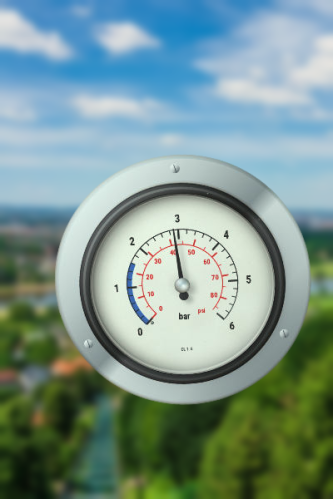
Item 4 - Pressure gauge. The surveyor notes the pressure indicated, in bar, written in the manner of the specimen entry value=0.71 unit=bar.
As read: value=2.9 unit=bar
